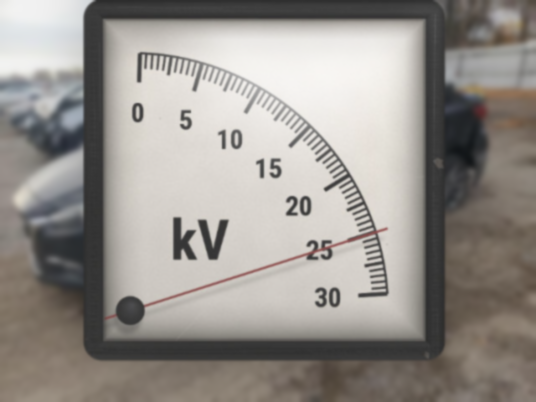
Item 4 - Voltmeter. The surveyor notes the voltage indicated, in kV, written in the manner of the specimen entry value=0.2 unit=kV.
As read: value=25 unit=kV
